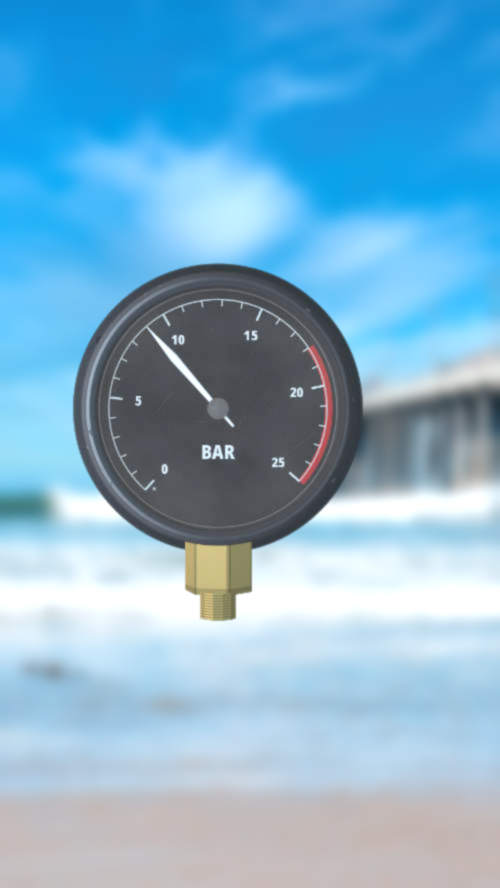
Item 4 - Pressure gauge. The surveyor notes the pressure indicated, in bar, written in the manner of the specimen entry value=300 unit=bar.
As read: value=9 unit=bar
